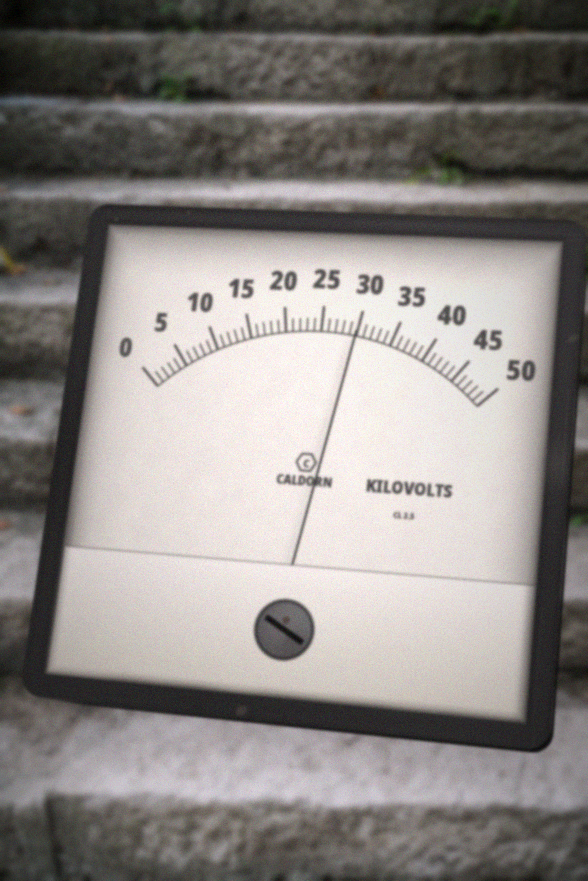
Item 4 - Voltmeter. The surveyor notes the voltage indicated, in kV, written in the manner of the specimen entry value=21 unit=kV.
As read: value=30 unit=kV
